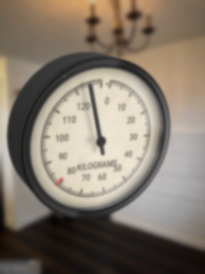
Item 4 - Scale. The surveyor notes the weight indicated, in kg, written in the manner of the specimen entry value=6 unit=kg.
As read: value=125 unit=kg
